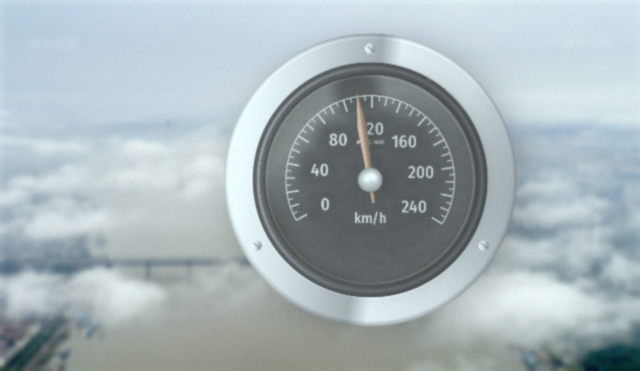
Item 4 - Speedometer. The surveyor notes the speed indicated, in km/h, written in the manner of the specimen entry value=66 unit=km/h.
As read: value=110 unit=km/h
